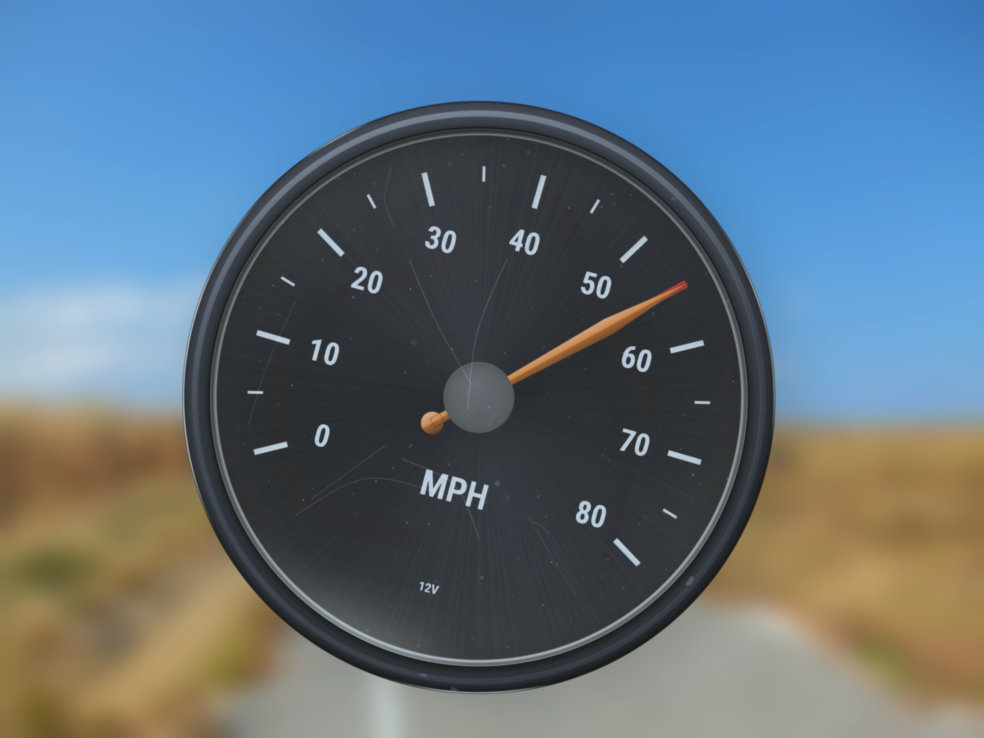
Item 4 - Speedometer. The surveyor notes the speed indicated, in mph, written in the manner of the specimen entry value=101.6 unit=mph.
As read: value=55 unit=mph
